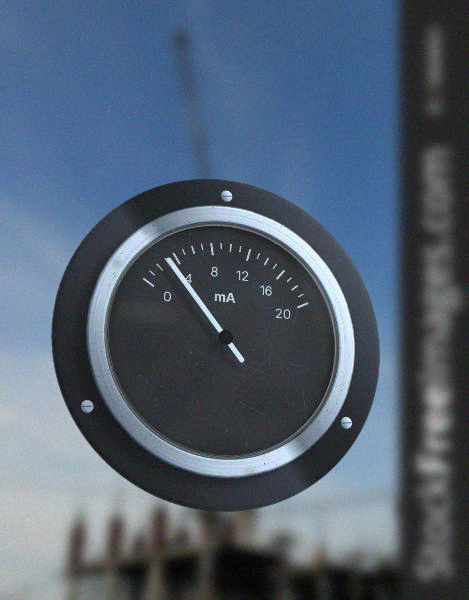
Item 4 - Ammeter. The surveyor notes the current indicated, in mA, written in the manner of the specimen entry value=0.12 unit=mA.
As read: value=3 unit=mA
